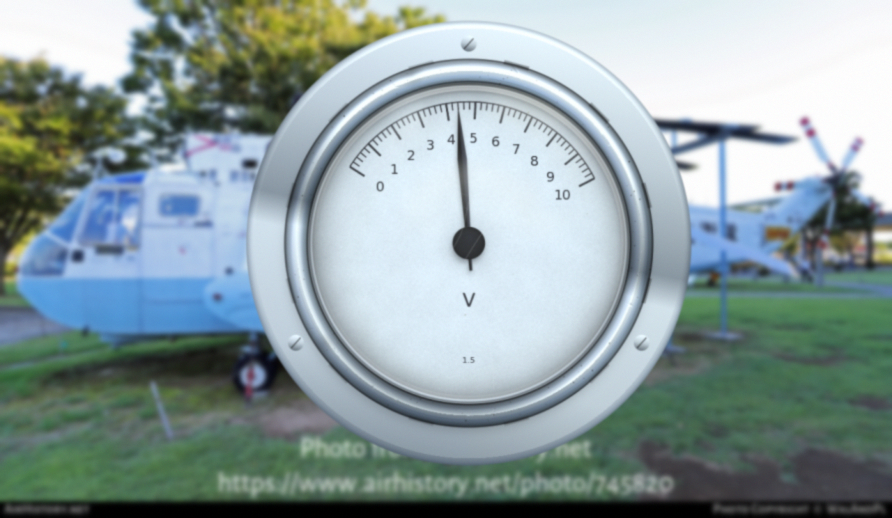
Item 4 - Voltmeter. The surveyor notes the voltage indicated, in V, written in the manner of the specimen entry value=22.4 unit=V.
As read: value=4.4 unit=V
